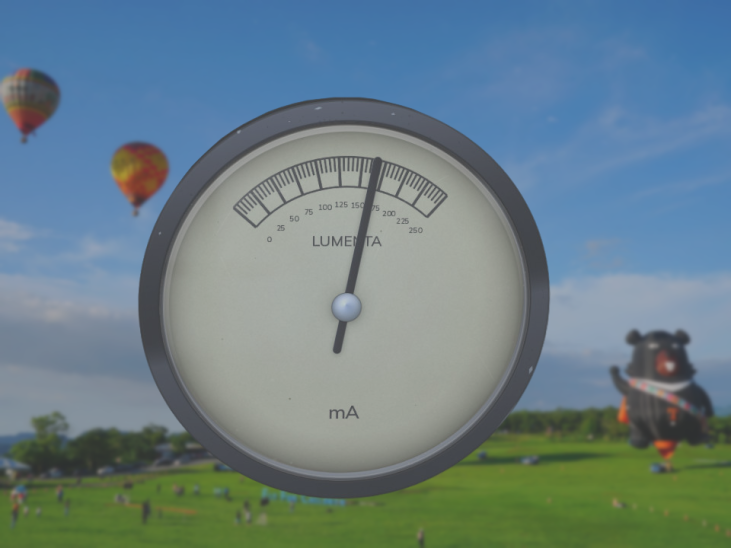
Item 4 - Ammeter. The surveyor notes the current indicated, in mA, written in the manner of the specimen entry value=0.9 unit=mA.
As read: value=165 unit=mA
